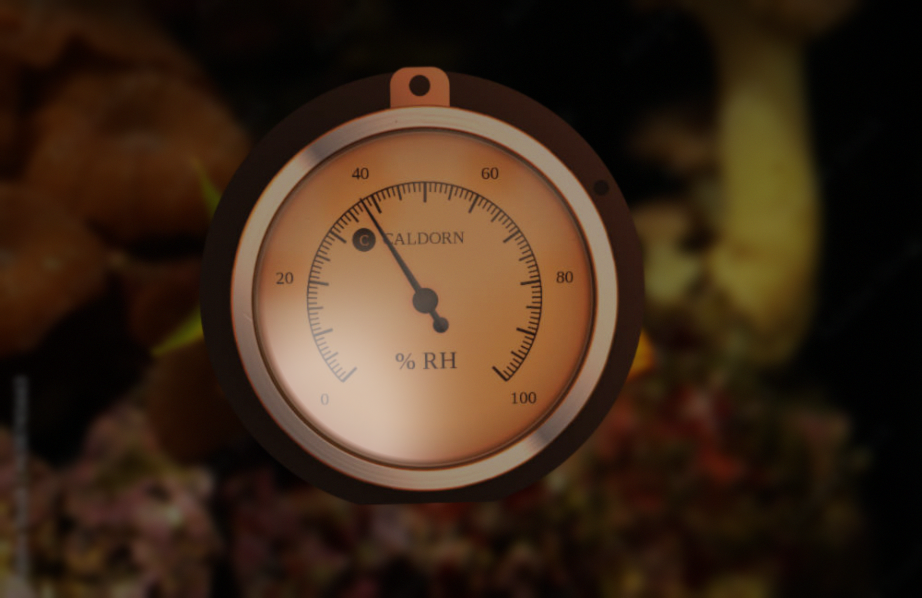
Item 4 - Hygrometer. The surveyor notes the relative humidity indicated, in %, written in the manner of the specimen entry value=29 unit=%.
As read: value=38 unit=%
